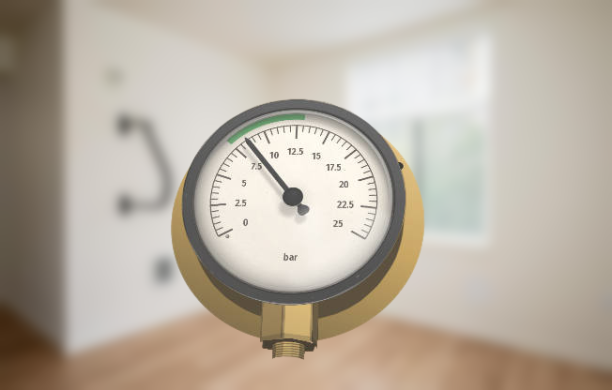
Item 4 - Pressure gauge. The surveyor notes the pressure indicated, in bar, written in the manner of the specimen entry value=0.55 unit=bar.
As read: value=8.5 unit=bar
